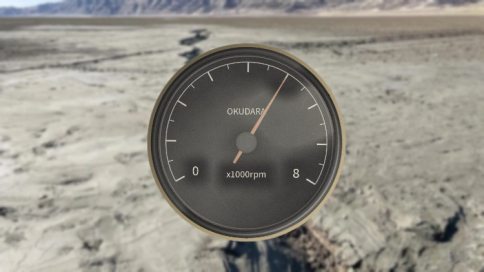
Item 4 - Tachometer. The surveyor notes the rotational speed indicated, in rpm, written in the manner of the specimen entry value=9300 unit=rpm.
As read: value=5000 unit=rpm
